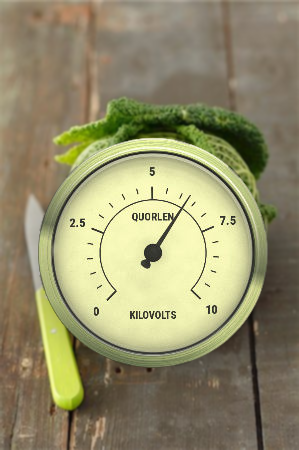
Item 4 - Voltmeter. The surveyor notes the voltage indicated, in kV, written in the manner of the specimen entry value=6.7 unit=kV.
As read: value=6.25 unit=kV
